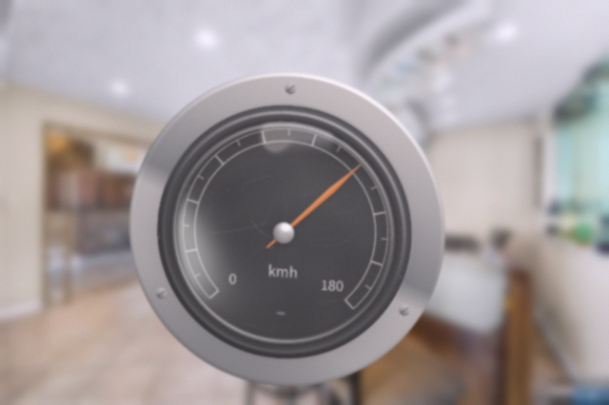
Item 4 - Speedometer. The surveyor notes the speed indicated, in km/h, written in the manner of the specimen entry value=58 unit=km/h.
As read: value=120 unit=km/h
